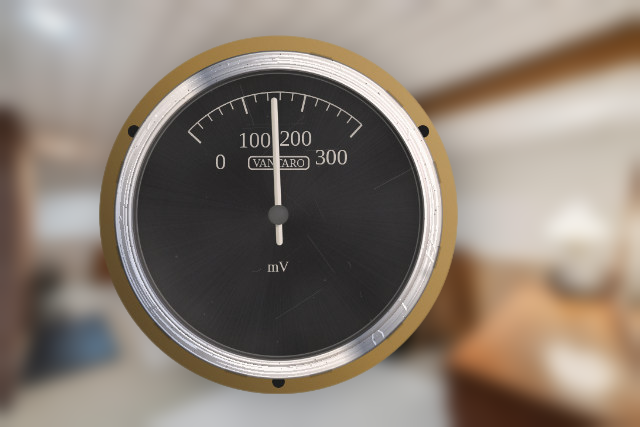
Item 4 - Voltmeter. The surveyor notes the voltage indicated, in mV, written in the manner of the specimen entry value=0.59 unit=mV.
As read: value=150 unit=mV
